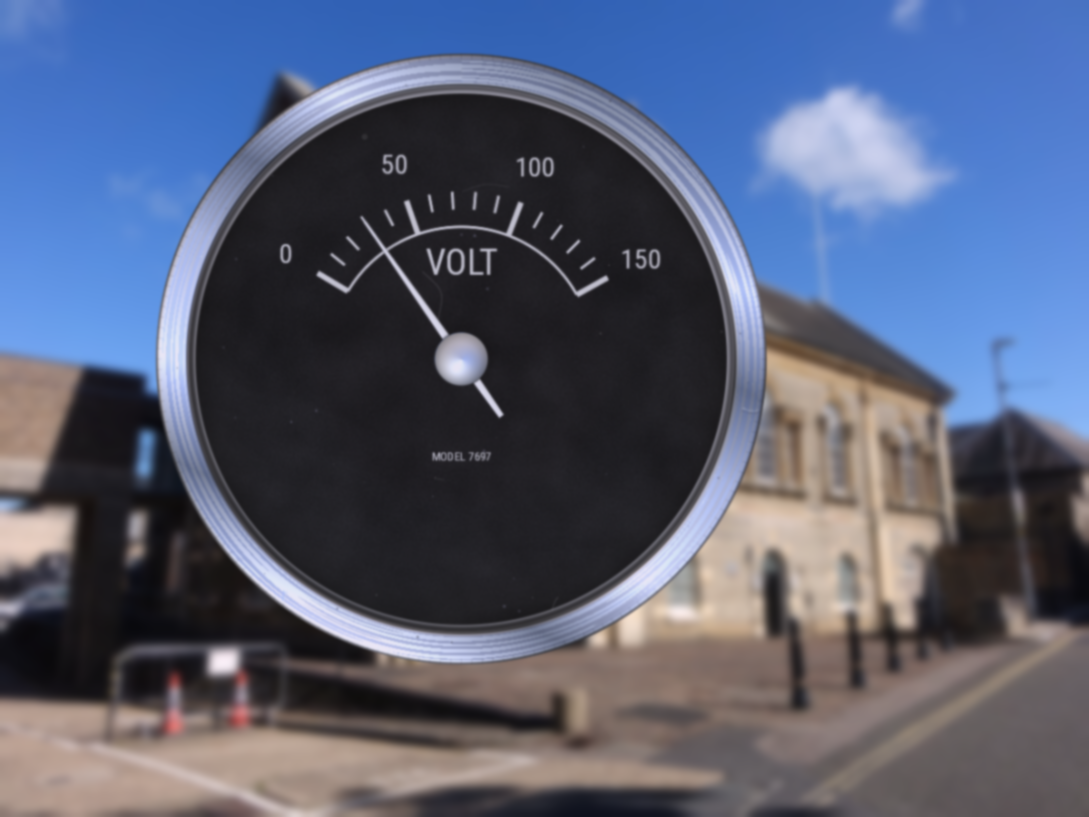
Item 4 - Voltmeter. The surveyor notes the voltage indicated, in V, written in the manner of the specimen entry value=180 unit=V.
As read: value=30 unit=V
